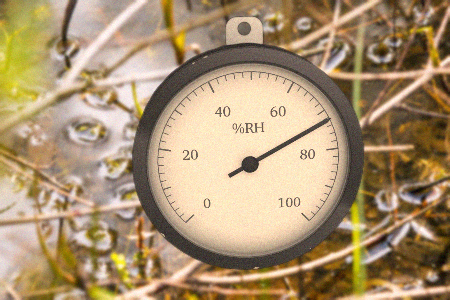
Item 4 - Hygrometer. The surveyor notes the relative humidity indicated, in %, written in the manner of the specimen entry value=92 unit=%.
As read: value=72 unit=%
